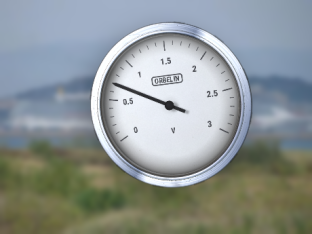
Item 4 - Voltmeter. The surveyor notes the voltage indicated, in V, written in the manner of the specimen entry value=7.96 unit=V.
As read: value=0.7 unit=V
